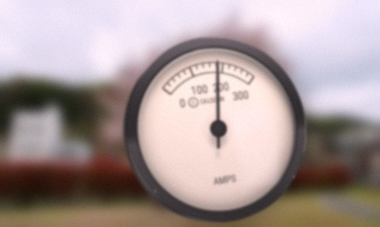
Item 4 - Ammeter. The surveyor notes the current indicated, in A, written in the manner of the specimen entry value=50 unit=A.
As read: value=180 unit=A
